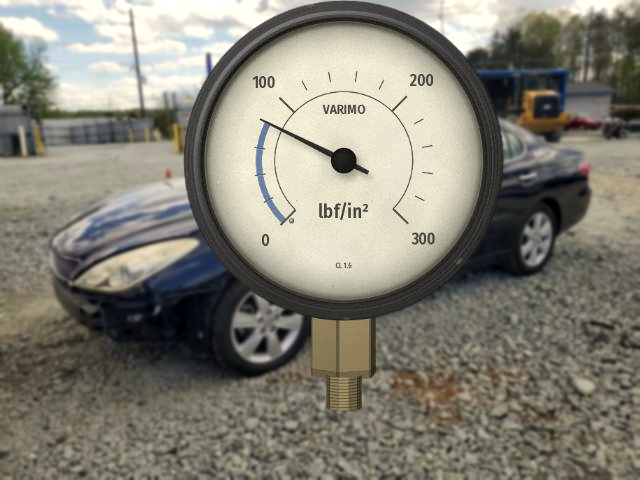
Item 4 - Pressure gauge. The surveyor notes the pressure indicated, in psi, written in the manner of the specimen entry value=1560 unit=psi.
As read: value=80 unit=psi
